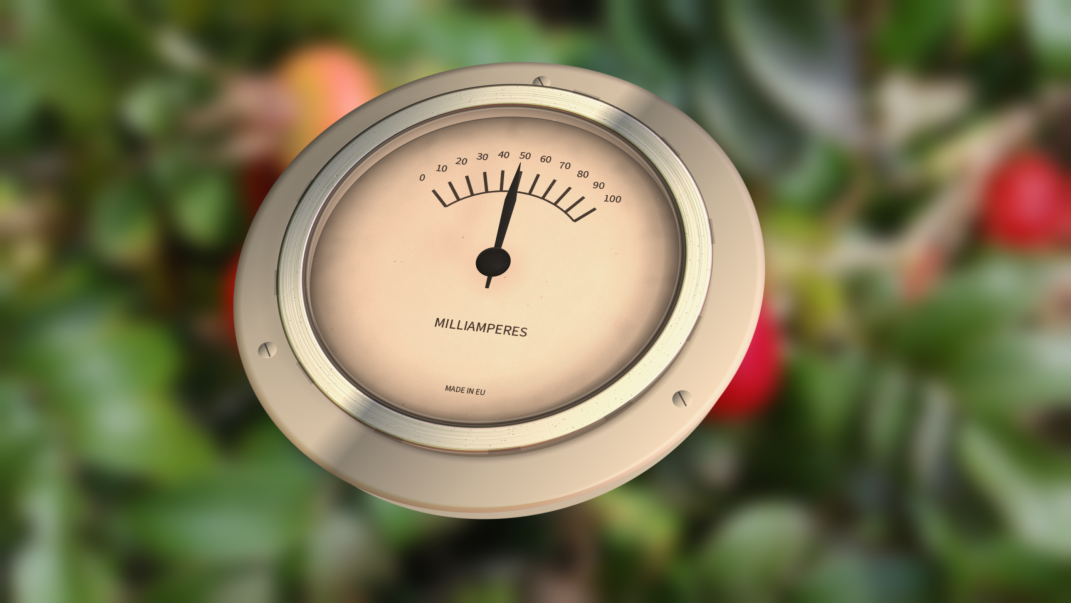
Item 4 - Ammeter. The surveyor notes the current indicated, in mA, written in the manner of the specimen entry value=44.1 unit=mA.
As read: value=50 unit=mA
